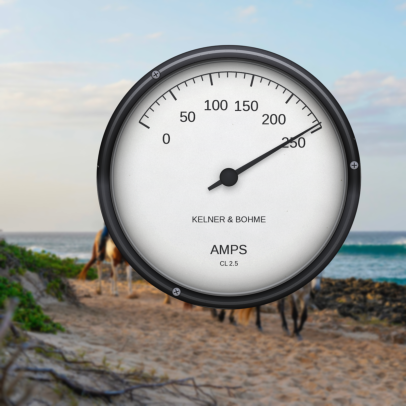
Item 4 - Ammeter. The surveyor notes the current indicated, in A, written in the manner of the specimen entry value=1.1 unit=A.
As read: value=245 unit=A
